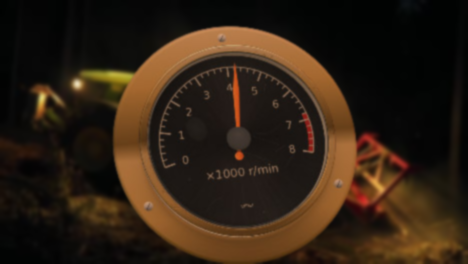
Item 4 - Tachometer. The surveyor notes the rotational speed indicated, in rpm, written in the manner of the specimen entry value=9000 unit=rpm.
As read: value=4200 unit=rpm
